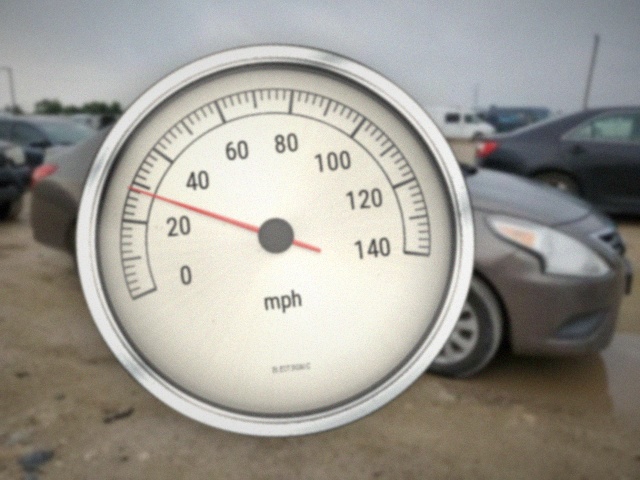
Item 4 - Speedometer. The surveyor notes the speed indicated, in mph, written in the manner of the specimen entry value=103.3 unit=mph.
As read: value=28 unit=mph
